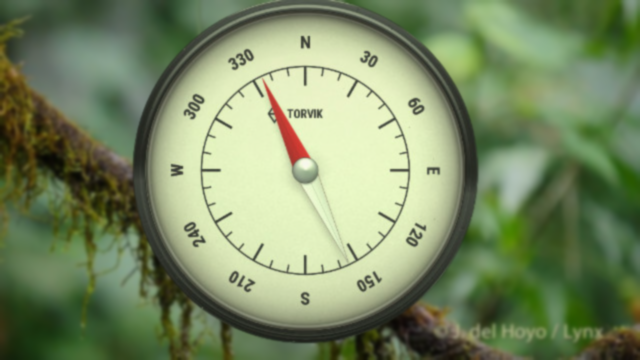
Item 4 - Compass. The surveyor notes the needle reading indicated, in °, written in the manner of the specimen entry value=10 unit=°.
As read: value=335 unit=°
